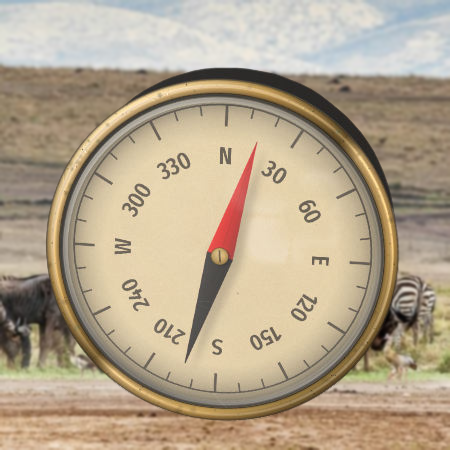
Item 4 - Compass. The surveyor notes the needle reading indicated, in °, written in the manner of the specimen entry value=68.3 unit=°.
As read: value=15 unit=°
